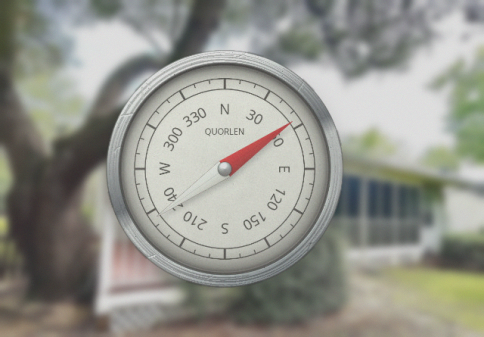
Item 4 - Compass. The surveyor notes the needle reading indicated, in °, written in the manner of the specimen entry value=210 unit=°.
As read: value=55 unit=°
